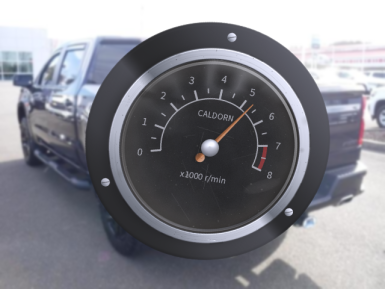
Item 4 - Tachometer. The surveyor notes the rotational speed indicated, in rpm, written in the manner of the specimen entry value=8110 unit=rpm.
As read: value=5250 unit=rpm
